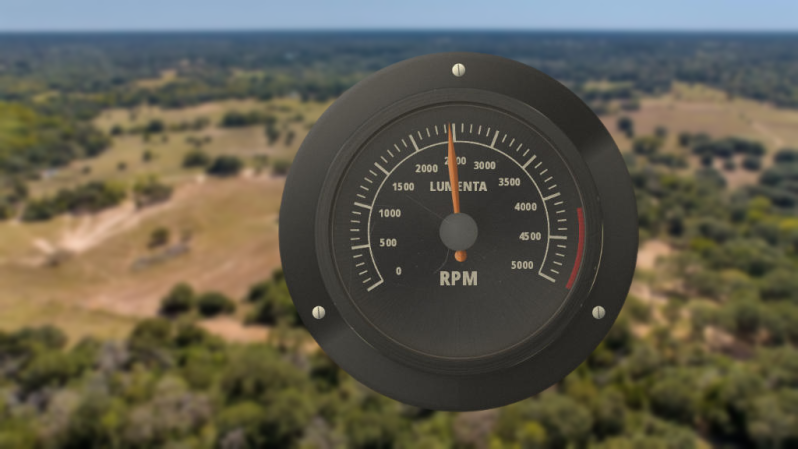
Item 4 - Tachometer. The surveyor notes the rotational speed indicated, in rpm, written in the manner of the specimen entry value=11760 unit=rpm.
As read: value=2450 unit=rpm
